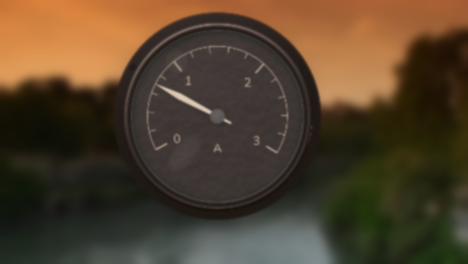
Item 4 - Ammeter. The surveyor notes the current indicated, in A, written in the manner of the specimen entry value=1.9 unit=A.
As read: value=0.7 unit=A
